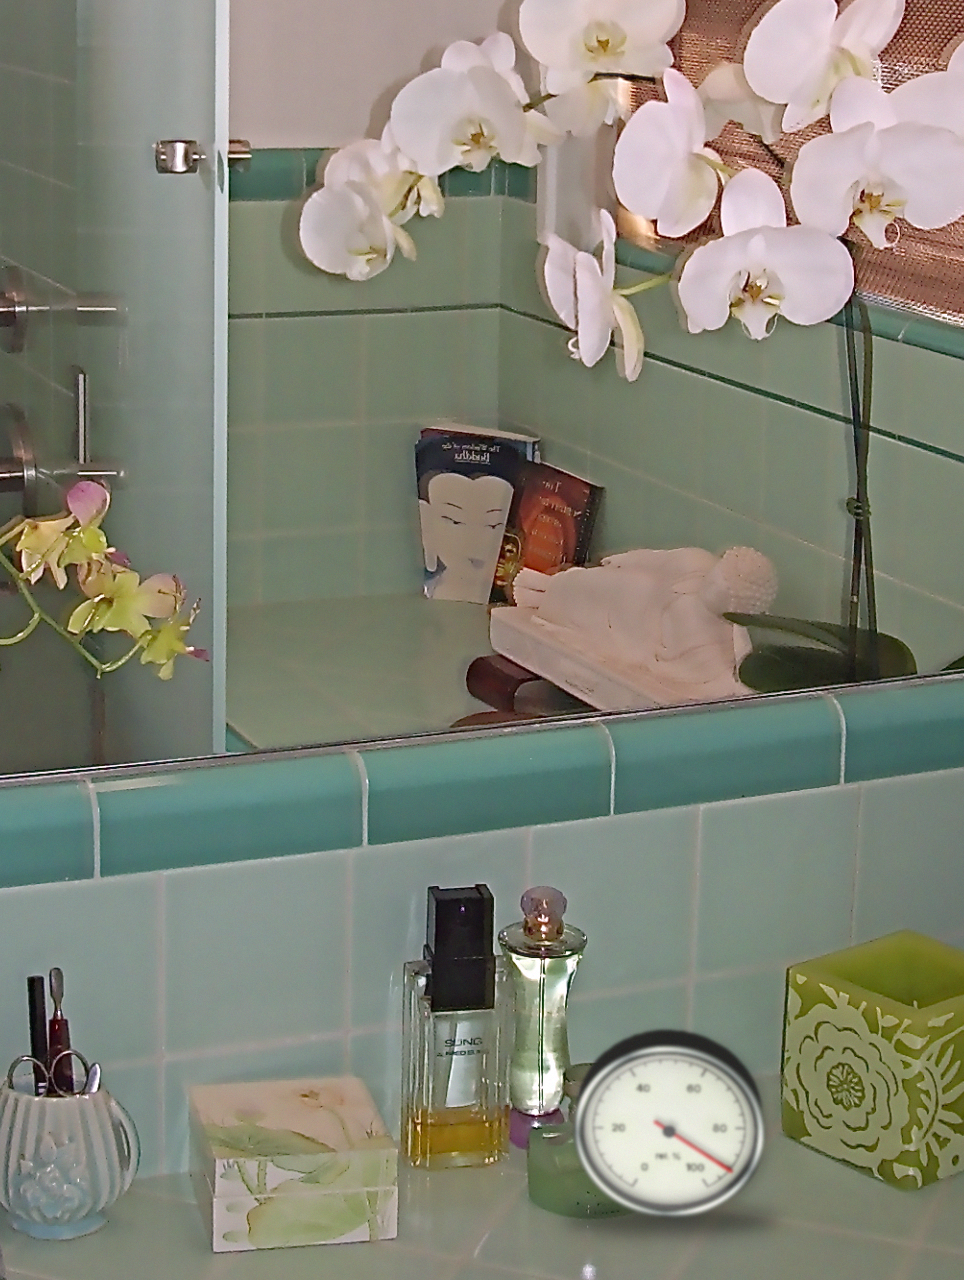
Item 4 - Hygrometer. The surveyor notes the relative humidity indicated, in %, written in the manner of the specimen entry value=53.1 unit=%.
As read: value=92 unit=%
